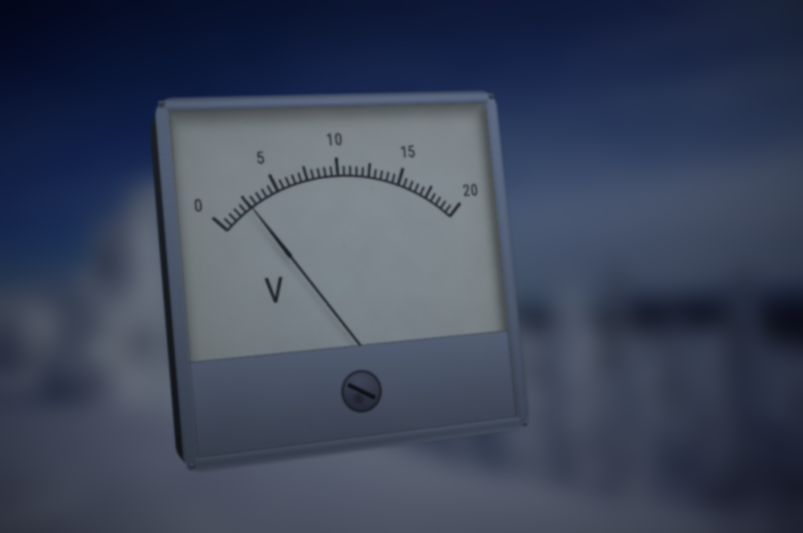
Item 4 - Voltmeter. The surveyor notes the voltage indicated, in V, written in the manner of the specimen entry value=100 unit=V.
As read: value=2.5 unit=V
